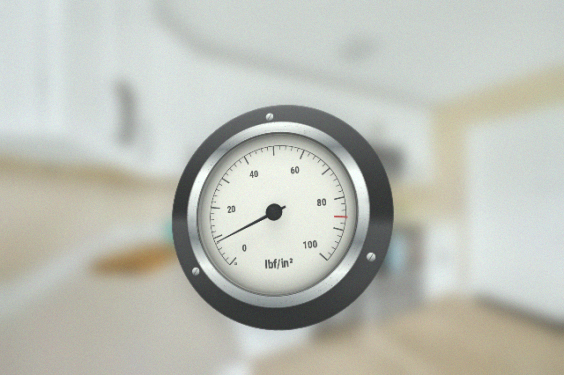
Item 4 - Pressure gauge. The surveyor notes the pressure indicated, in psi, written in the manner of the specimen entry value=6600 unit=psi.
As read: value=8 unit=psi
